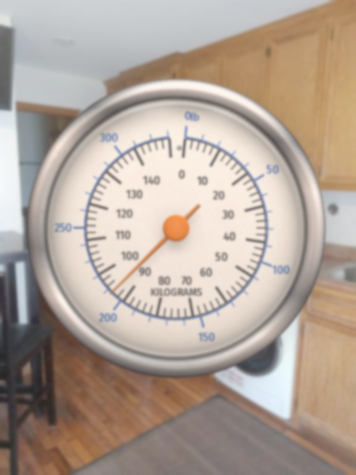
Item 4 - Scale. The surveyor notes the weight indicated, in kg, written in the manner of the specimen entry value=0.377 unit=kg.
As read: value=94 unit=kg
